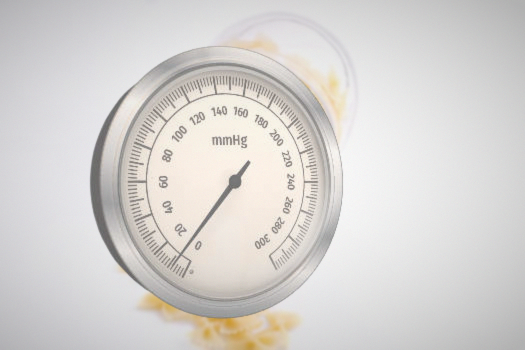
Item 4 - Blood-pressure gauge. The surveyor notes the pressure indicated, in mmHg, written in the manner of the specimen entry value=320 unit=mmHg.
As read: value=10 unit=mmHg
